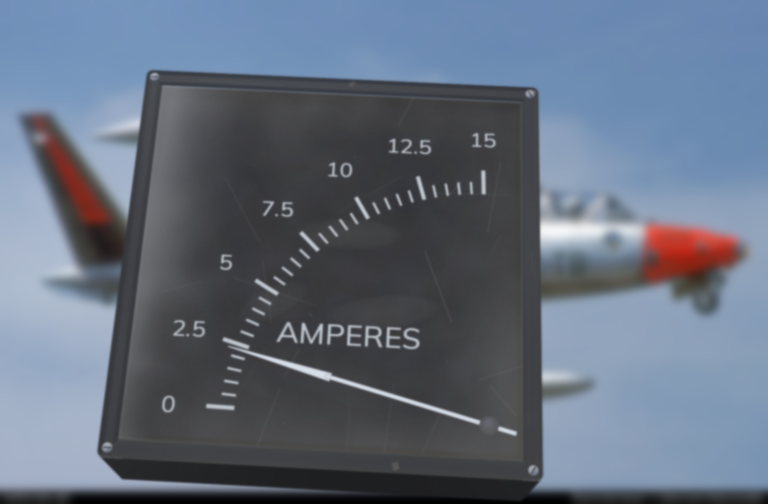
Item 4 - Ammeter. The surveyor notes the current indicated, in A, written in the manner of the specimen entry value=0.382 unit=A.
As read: value=2.25 unit=A
